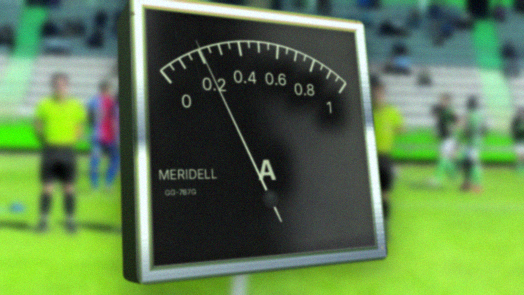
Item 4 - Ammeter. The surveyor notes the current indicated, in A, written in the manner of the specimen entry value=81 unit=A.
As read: value=0.2 unit=A
